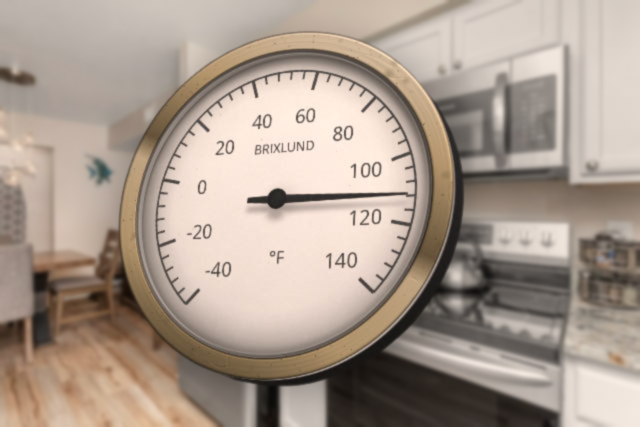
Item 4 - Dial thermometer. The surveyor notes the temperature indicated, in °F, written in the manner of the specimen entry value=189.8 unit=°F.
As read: value=112 unit=°F
